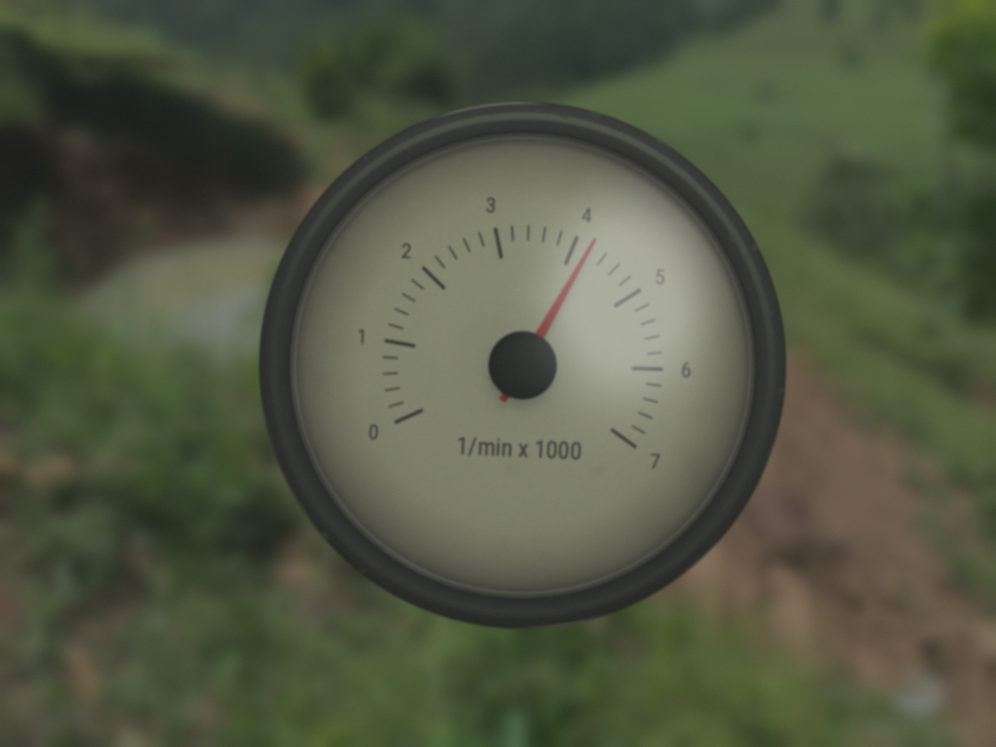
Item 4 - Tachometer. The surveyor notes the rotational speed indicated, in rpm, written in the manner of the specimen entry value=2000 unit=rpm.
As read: value=4200 unit=rpm
